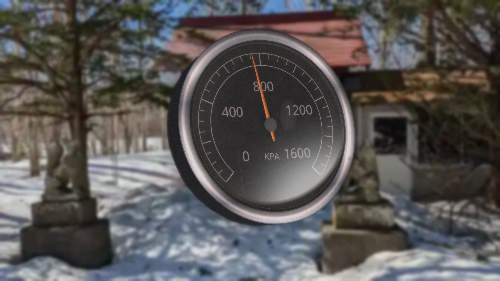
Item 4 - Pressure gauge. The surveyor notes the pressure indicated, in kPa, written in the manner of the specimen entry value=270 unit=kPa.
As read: value=750 unit=kPa
